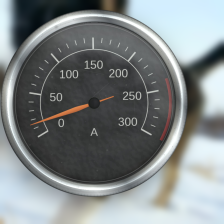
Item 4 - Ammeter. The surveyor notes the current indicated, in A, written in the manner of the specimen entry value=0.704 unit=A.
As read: value=15 unit=A
